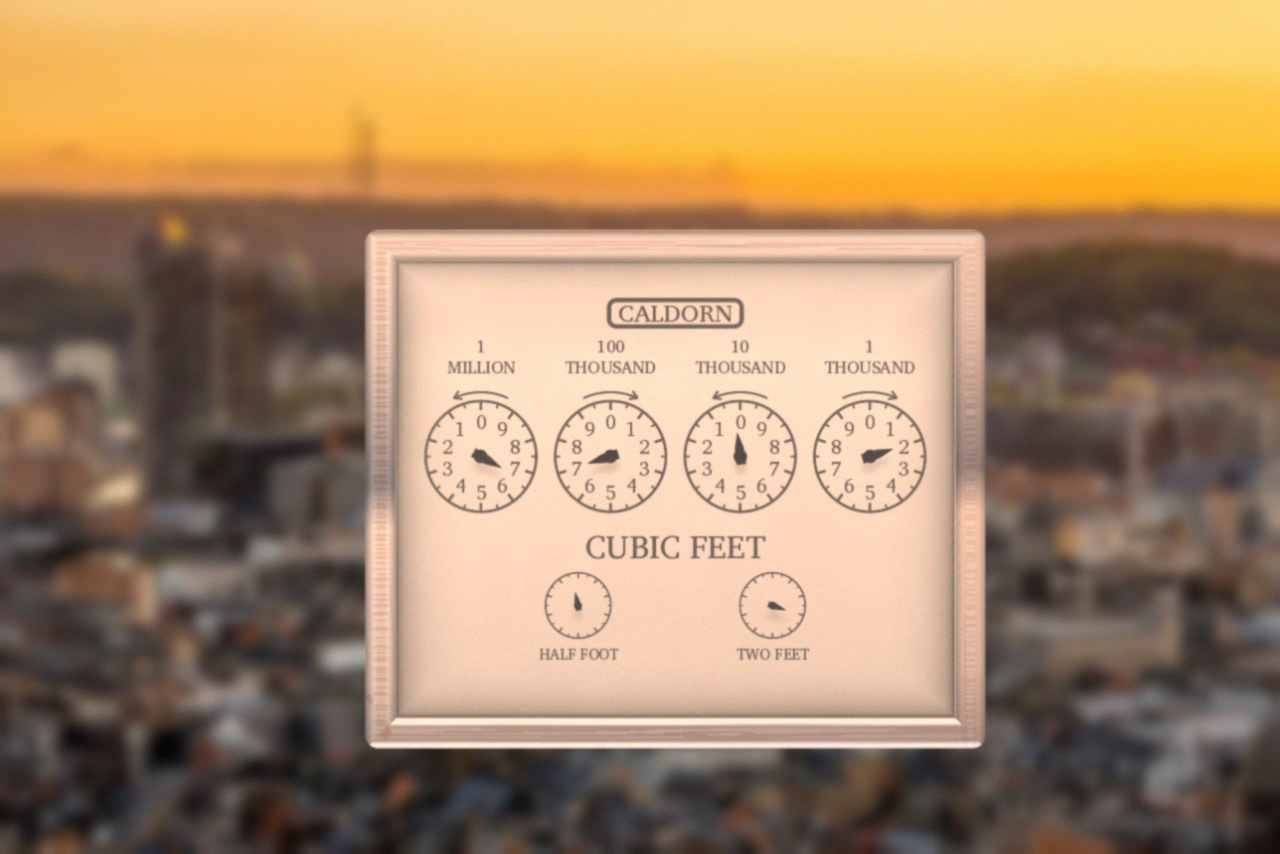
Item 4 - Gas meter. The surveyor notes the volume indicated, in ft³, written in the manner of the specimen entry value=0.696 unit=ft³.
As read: value=670200 unit=ft³
